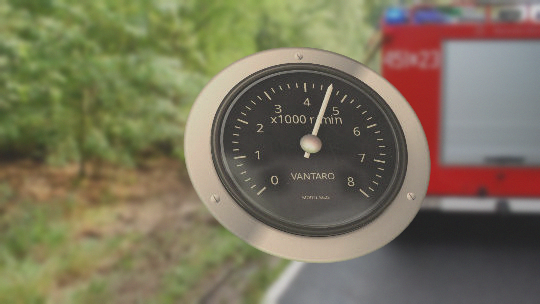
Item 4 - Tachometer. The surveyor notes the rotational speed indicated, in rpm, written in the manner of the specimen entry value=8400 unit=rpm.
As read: value=4600 unit=rpm
